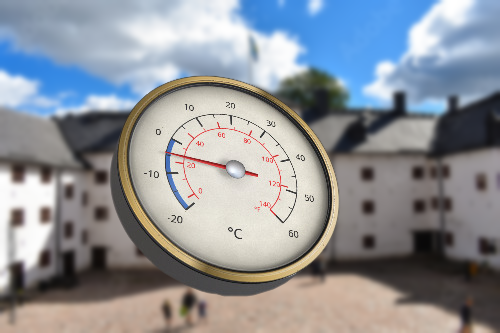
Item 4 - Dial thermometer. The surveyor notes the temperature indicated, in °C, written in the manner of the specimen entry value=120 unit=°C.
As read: value=-5 unit=°C
